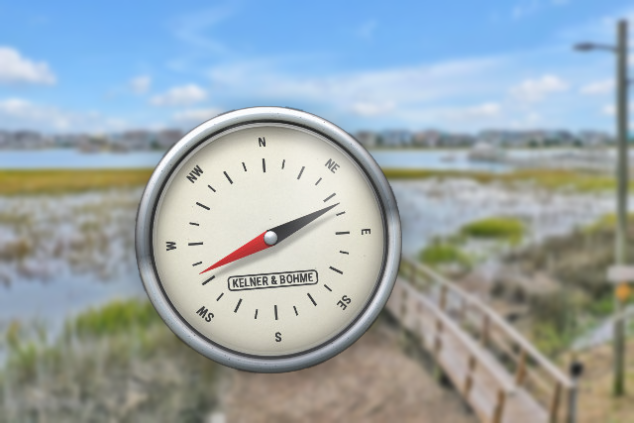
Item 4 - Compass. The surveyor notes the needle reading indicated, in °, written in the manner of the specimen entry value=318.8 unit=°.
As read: value=247.5 unit=°
